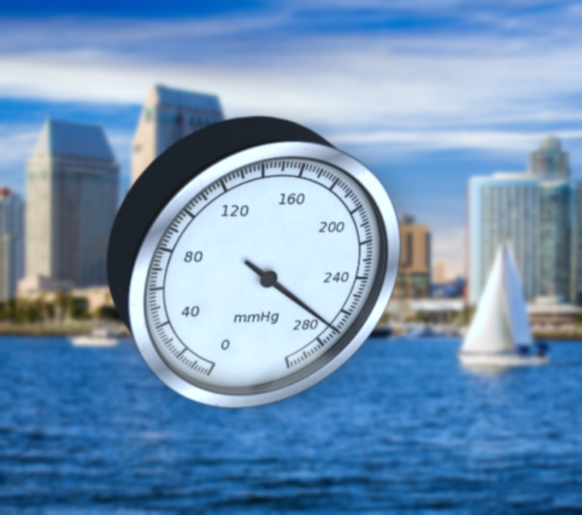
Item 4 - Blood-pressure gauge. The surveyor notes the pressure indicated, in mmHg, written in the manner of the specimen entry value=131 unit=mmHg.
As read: value=270 unit=mmHg
